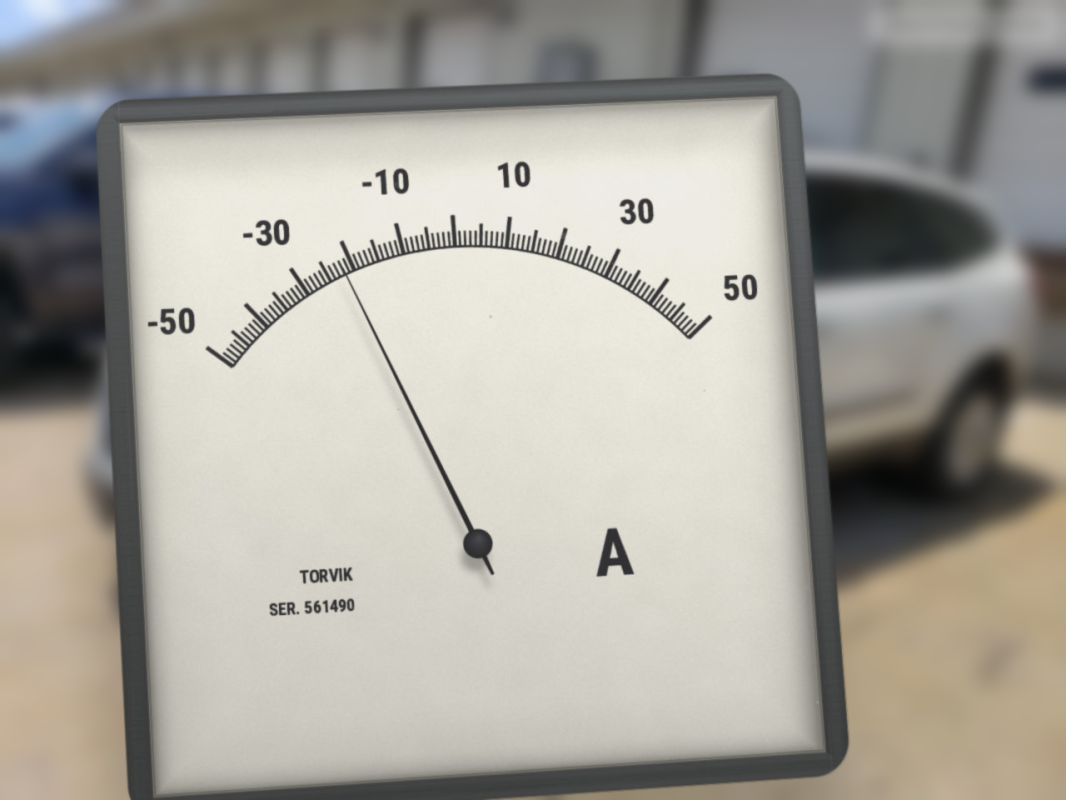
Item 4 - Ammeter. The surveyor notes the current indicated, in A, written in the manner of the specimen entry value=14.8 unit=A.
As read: value=-22 unit=A
